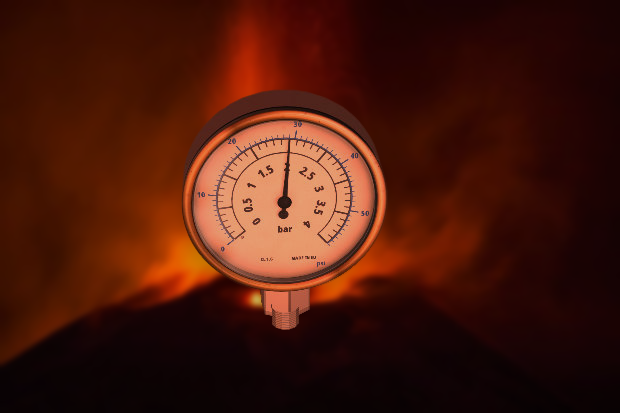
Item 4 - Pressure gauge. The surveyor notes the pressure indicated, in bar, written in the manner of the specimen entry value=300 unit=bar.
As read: value=2 unit=bar
